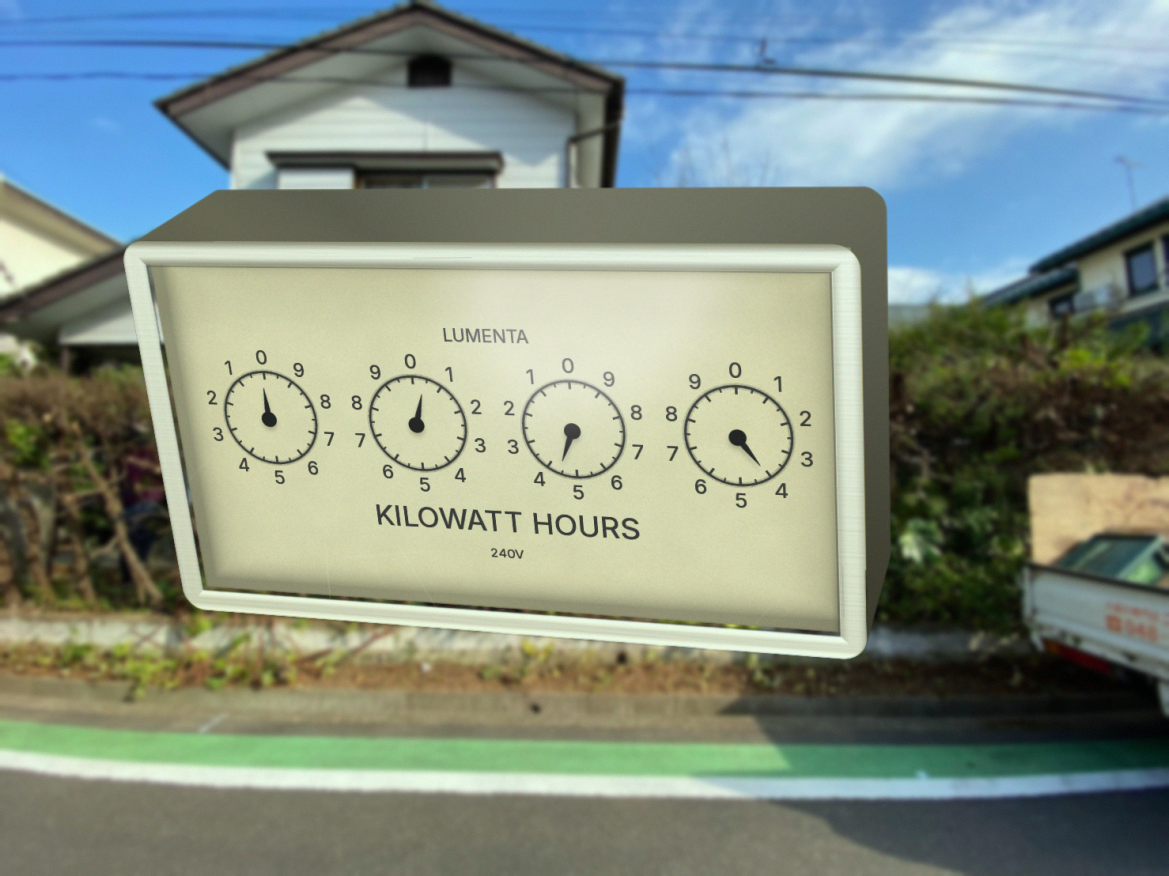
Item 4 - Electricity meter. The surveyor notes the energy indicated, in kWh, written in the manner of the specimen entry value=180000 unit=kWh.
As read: value=44 unit=kWh
